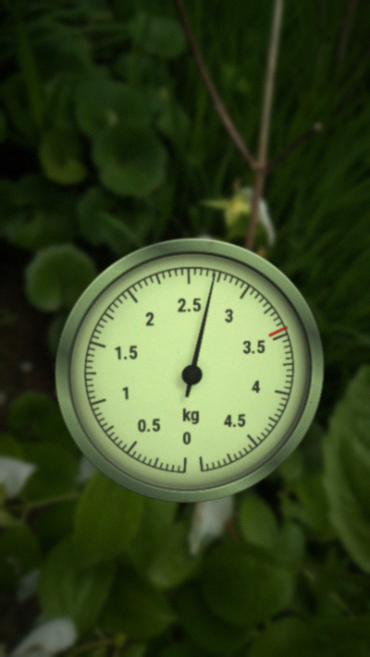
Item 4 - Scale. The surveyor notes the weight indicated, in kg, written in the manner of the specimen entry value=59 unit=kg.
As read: value=2.7 unit=kg
